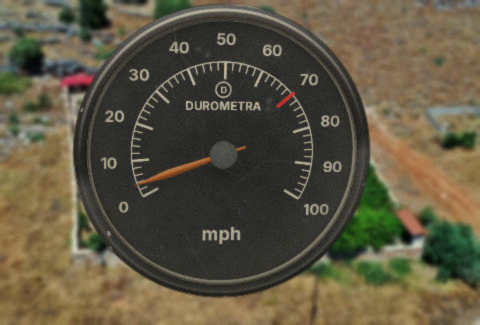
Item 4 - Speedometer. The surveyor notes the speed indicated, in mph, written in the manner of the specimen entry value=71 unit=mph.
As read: value=4 unit=mph
